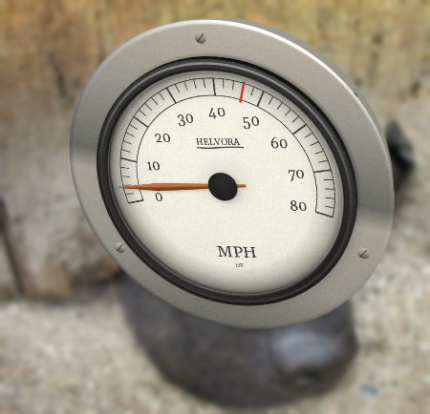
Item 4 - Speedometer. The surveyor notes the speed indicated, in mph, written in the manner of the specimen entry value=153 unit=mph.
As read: value=4 unit=mph
